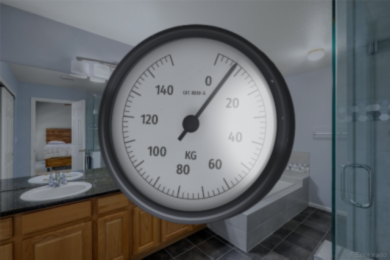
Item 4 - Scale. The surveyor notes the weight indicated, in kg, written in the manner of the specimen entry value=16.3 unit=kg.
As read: value=8 unit=kg
